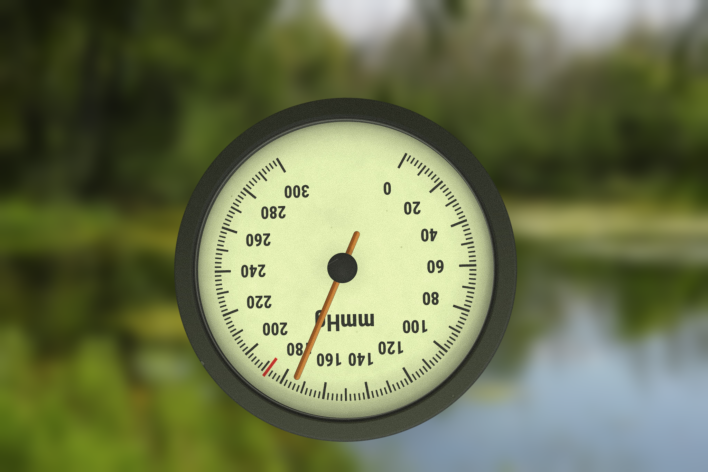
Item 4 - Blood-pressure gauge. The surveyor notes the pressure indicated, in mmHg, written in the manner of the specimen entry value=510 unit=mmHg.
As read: value=174 unit=mmHg
